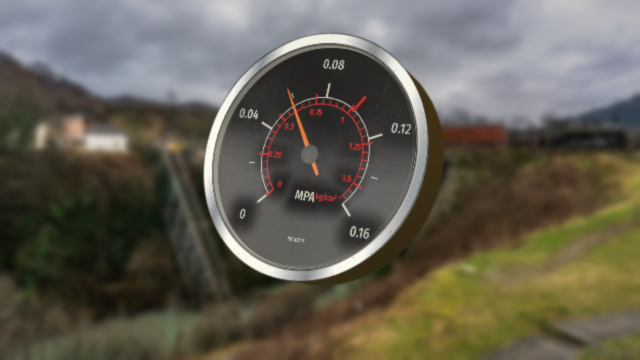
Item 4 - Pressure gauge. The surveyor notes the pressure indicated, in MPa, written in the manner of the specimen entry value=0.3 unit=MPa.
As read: value=0.06 unit=MPa
